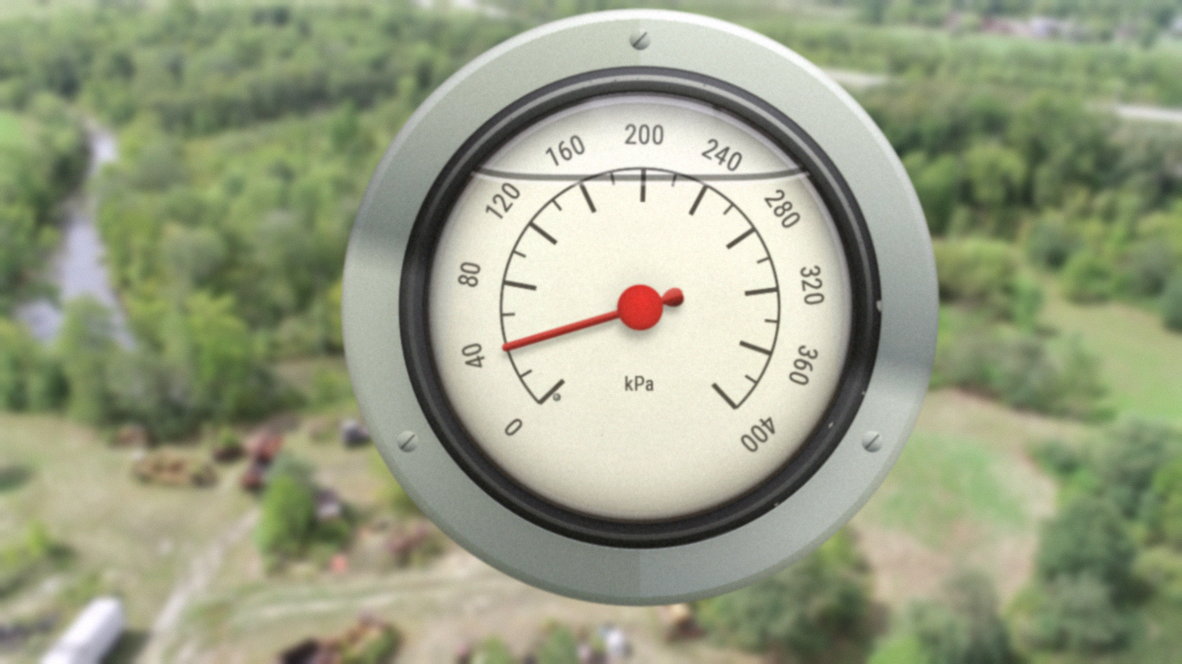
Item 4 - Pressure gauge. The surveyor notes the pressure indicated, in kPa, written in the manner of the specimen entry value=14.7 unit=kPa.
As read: value=40 unit=kPa
